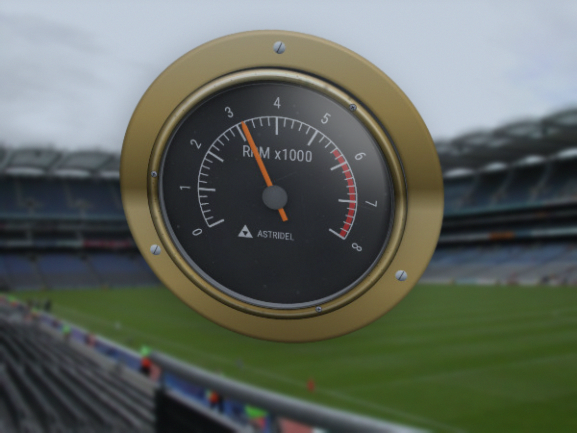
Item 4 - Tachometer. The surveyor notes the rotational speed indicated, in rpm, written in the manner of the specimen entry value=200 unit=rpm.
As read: value=3200 unit=rpm
